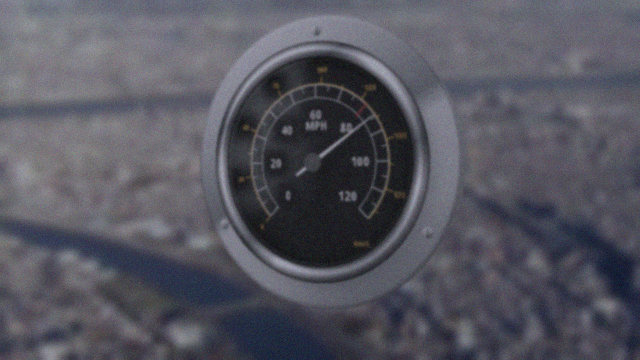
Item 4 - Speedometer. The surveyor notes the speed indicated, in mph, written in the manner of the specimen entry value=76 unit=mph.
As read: value=85 unit=mph
